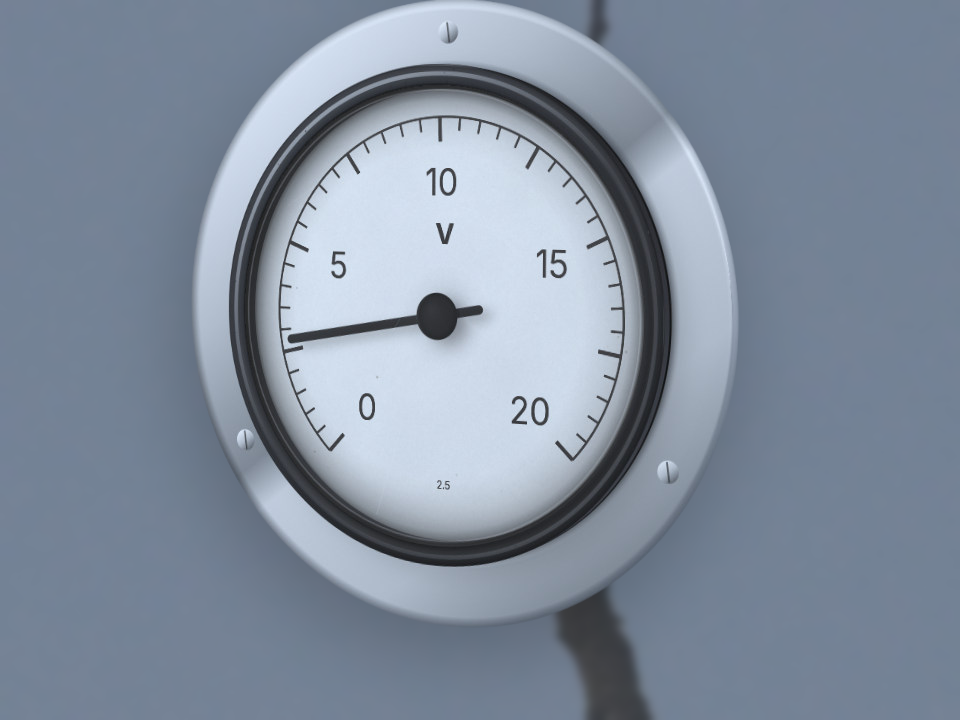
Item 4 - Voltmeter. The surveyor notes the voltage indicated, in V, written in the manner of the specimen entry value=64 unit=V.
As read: value=2.75 unit=V
